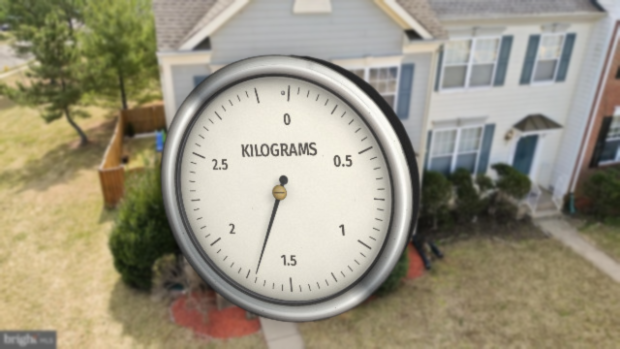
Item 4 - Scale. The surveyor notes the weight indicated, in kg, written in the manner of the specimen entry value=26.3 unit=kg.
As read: value=1.7 unit=kg
